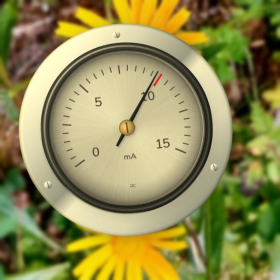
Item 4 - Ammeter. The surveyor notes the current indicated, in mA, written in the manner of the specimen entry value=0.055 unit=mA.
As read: value=9.75 unit=mA
